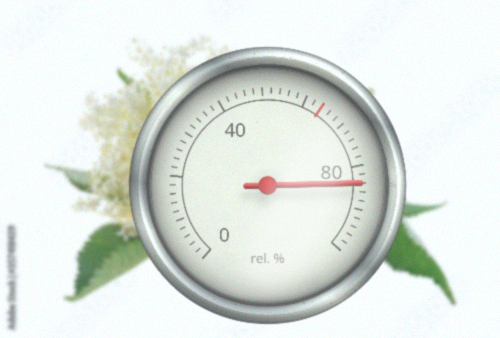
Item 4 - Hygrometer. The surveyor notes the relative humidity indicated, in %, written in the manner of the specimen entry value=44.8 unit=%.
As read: value=84 unit=%
